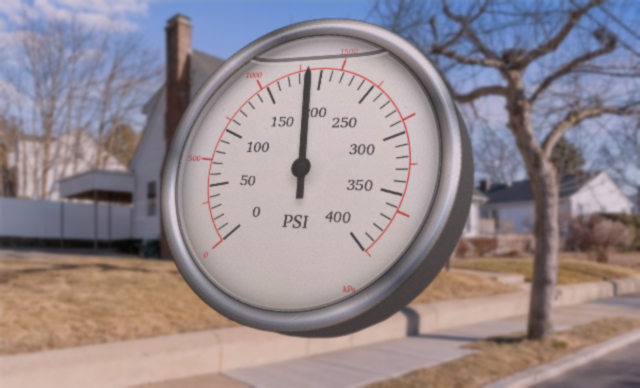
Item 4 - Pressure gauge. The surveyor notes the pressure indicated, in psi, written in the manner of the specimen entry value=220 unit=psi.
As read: value=190 unit=psi
